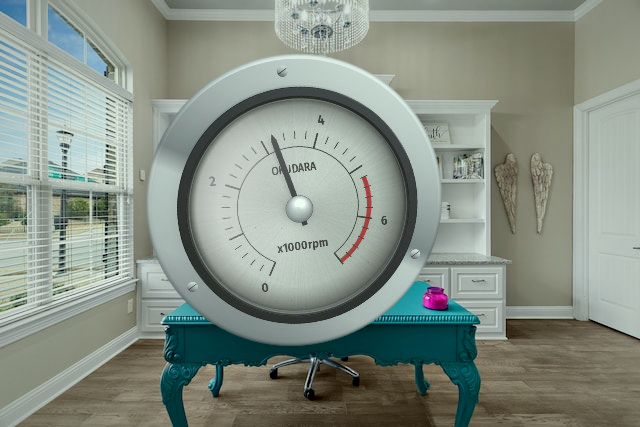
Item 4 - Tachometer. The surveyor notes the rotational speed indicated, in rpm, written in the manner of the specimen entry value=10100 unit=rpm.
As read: value=3200 unit=rpm
